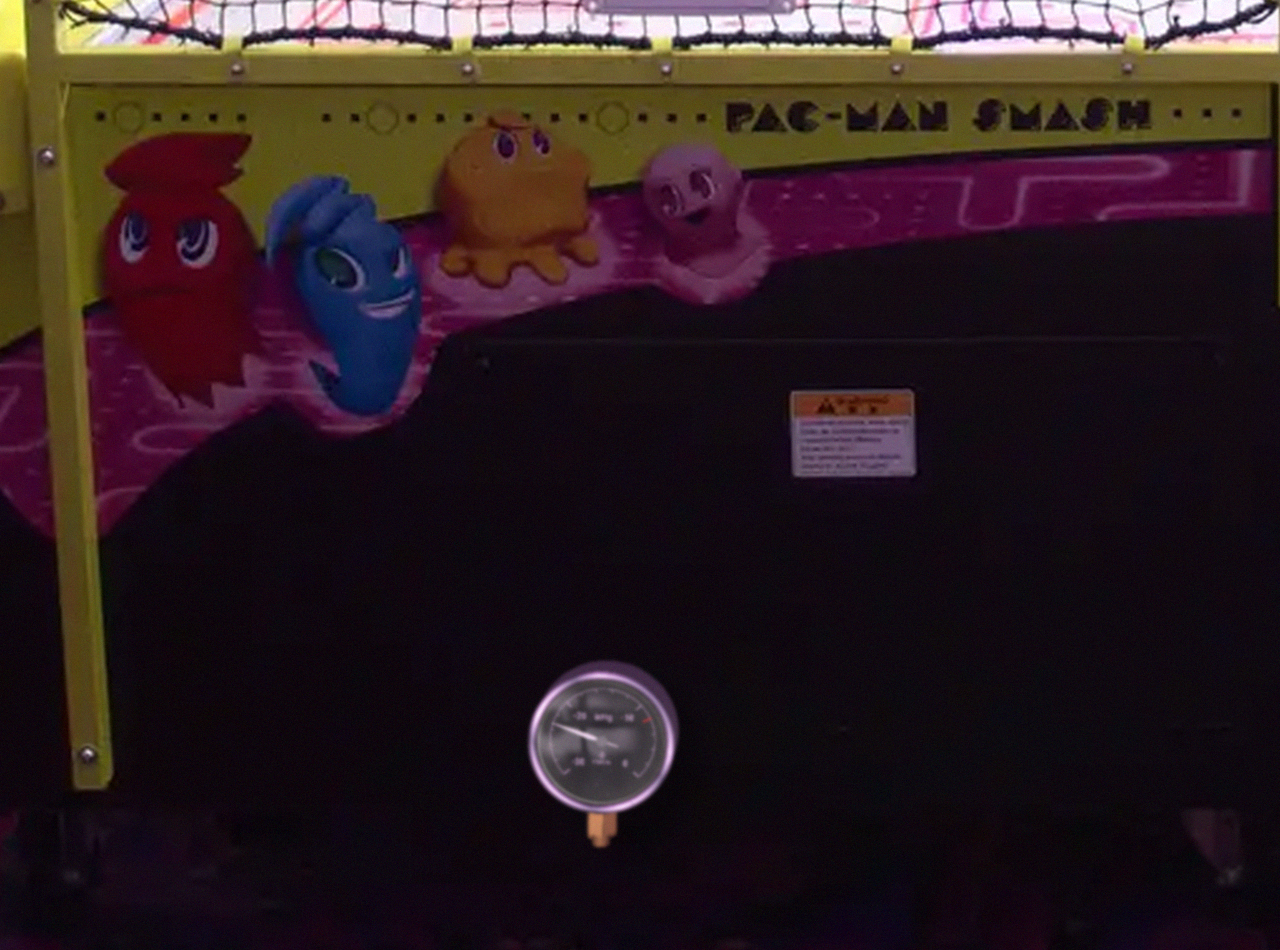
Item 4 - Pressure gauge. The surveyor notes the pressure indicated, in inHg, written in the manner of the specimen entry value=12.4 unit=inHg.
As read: value=-23 unit=inHg
